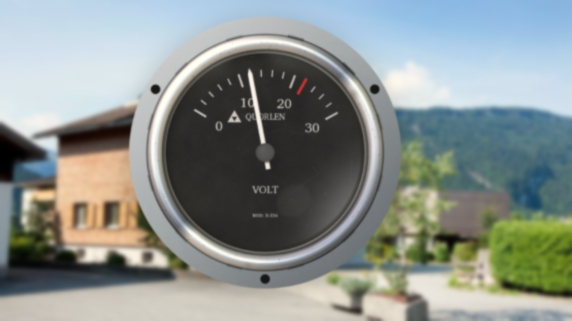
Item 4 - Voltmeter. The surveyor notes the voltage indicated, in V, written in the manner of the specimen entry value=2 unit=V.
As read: value=12 unit=V
